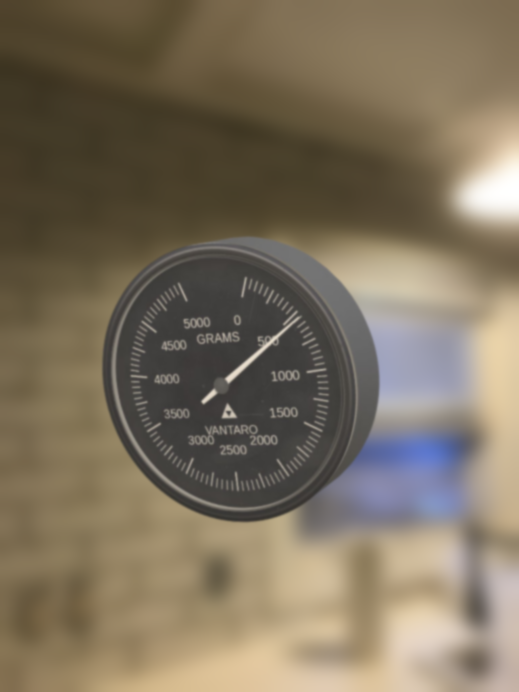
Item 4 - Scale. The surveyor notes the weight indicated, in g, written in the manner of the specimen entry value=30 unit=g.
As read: value=550 unit=g
